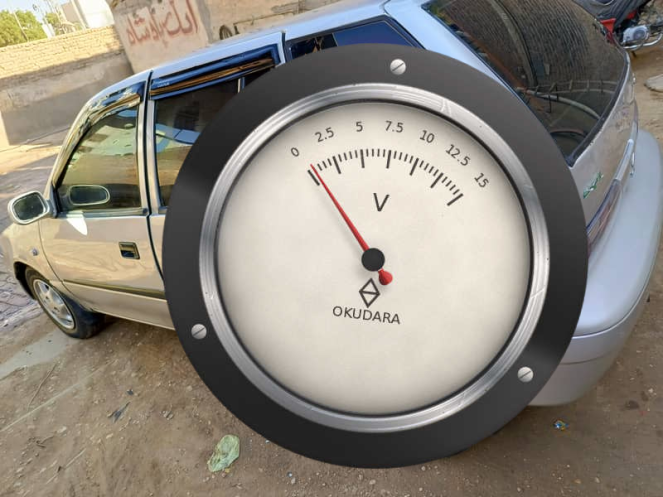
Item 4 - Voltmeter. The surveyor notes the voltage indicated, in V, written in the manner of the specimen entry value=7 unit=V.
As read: value=0.5 unit=V
